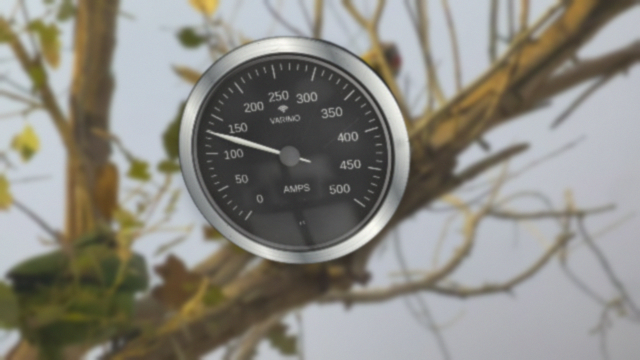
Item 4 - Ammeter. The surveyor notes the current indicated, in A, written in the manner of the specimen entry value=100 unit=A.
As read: value=130 unit=A
